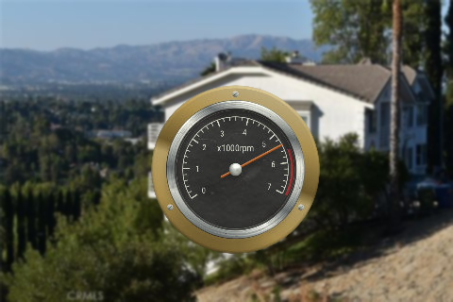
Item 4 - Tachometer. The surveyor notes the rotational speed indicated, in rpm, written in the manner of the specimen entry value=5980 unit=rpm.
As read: value=5400 unit=rpm
